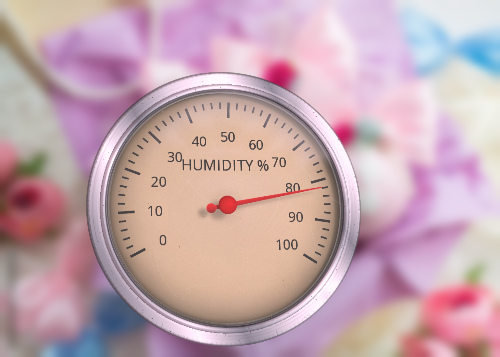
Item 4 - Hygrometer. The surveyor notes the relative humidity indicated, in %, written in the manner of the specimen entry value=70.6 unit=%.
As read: value=82 unit=%
